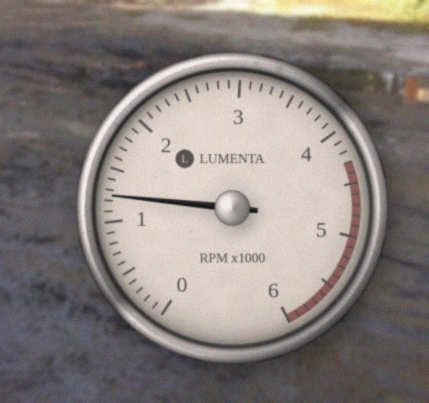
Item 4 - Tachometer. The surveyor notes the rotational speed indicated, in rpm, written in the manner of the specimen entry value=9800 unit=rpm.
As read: value=1250 unit=rpm
